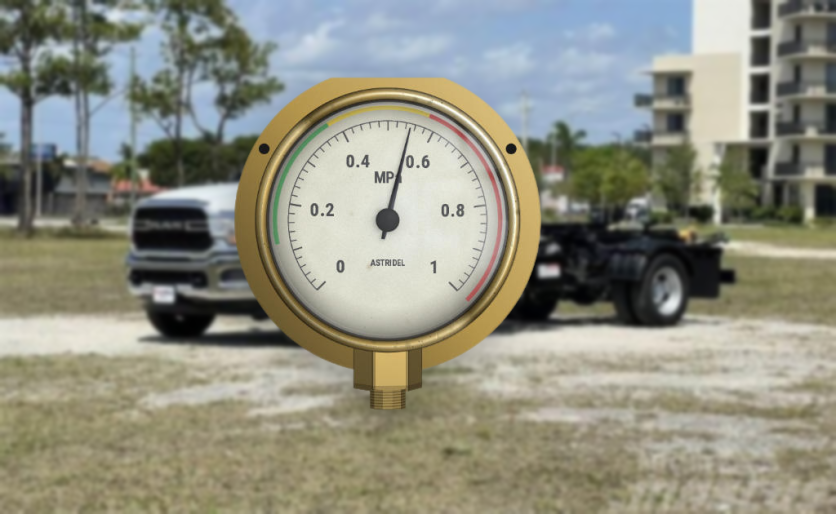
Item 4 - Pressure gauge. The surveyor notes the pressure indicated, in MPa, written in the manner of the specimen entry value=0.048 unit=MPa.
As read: value=0.55 unit=MPa
